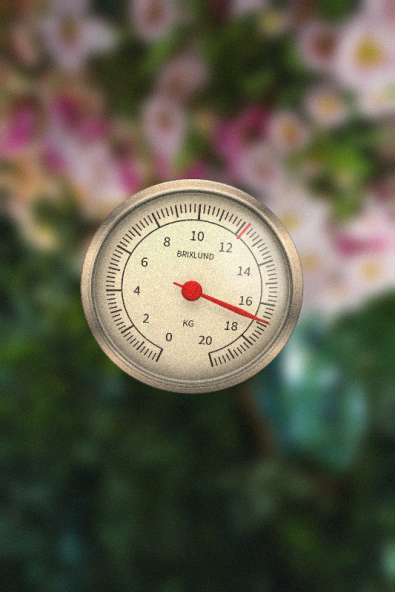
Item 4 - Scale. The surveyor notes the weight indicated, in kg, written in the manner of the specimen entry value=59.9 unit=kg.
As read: value=16.8 unit=kg
